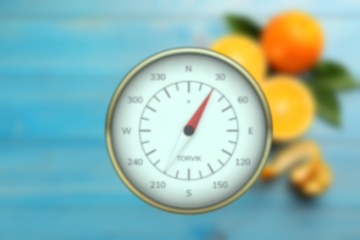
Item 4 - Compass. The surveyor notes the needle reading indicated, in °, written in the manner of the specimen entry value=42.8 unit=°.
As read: value=30 unit=°
